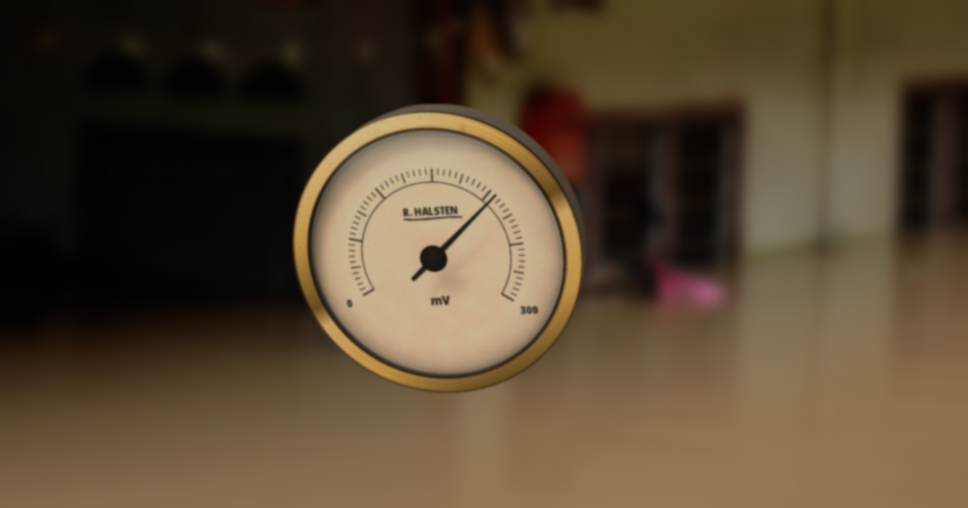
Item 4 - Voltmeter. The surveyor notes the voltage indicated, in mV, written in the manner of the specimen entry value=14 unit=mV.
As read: value=205 unit=mV
